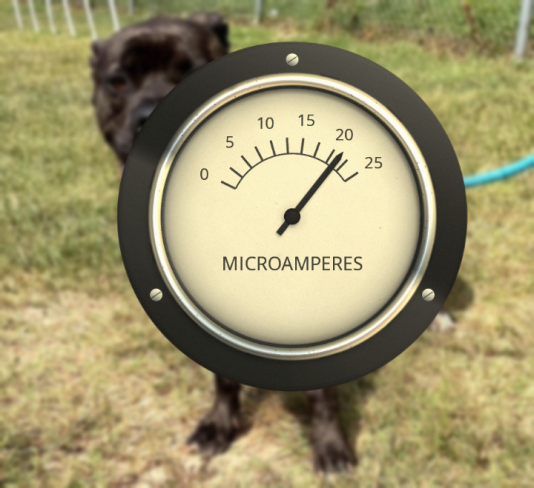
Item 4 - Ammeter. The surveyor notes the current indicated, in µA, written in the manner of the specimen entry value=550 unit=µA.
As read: value=21.25 unit=µA
